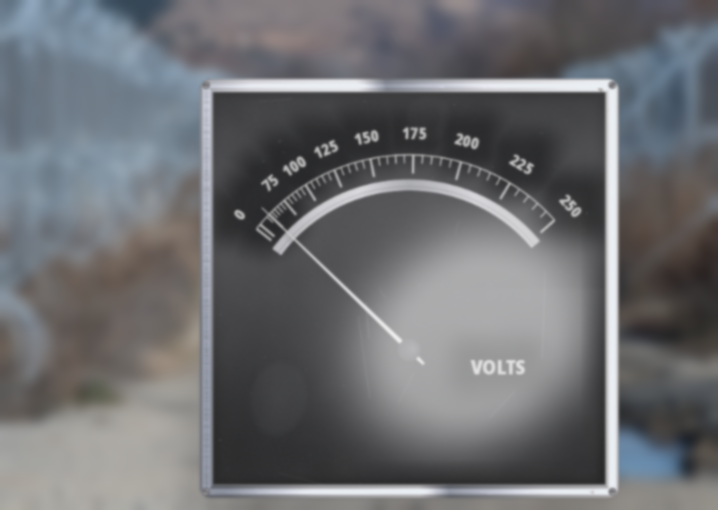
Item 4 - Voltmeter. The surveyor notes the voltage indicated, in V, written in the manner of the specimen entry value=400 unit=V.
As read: value=50 unit=V
